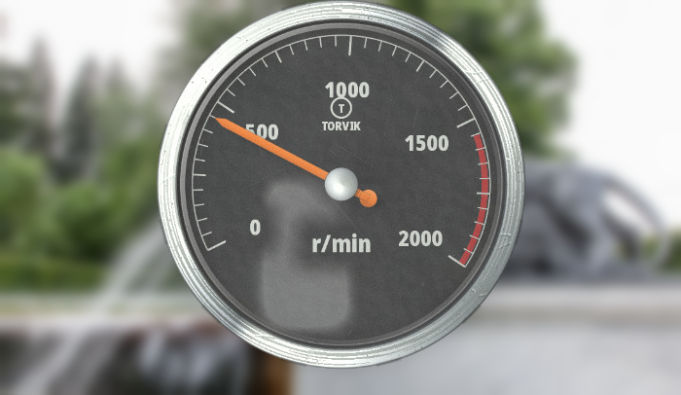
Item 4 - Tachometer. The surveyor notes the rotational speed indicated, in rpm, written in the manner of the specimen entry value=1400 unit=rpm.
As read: value=450 unit=rpm
